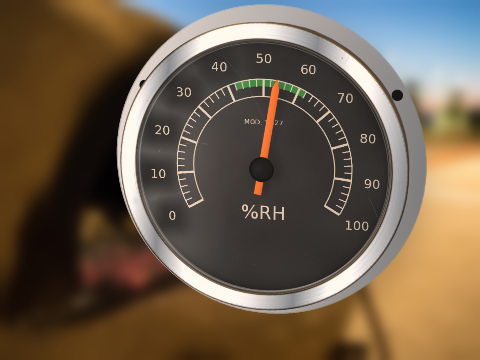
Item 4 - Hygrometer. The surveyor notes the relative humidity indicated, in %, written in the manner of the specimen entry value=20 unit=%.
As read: value=54 unit=%
